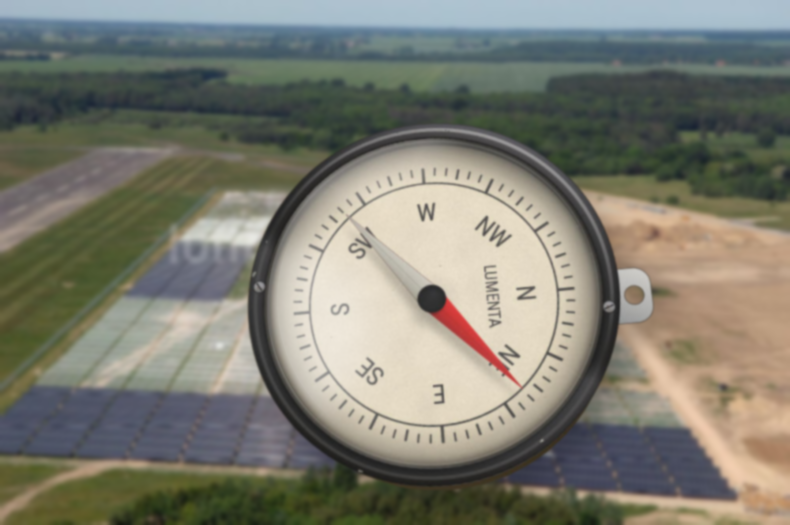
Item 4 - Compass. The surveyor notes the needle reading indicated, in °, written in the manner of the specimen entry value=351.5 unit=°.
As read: value=50 unit=°
